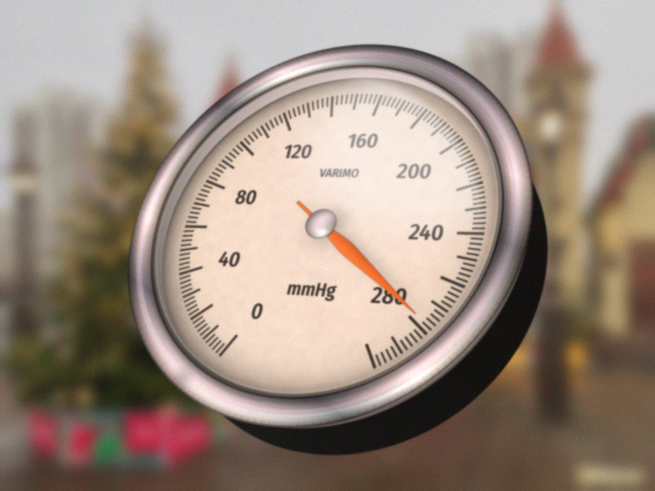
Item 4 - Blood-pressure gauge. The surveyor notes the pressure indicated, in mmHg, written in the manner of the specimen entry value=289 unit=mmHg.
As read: value=278 unit=mmHg
